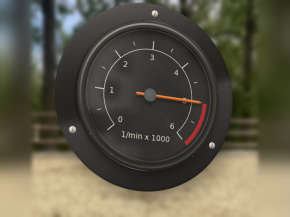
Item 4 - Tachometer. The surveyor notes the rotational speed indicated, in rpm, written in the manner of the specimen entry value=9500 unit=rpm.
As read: value=5000 unit=rpm
